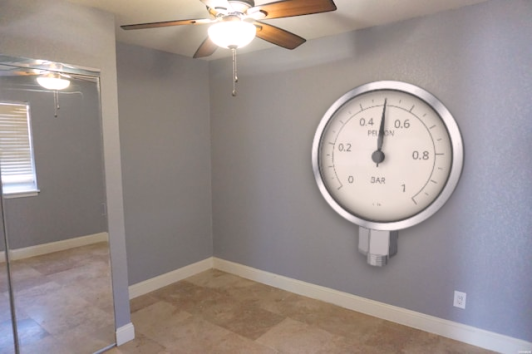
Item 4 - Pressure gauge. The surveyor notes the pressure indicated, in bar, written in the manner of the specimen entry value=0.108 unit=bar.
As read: value=0.5 unit=bar
